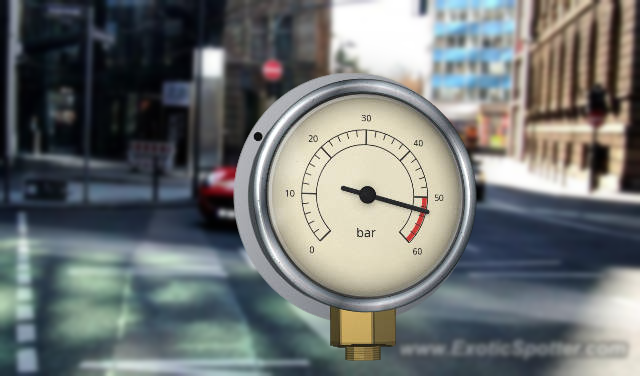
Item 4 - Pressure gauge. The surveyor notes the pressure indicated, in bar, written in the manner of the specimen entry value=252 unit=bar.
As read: value=53 unit=bar
